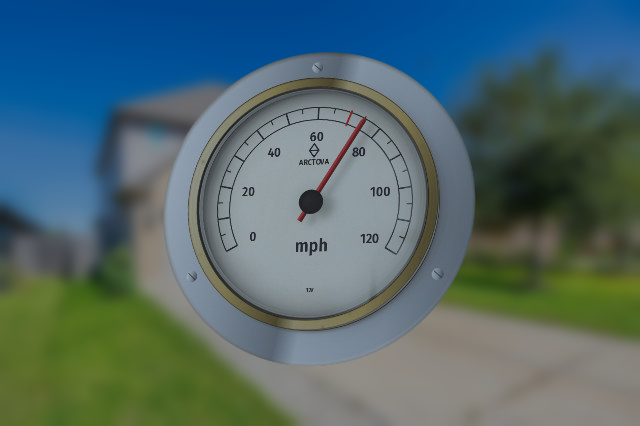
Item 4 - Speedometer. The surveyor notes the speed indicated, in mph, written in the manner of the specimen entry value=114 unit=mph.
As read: value=75 unit=mph
